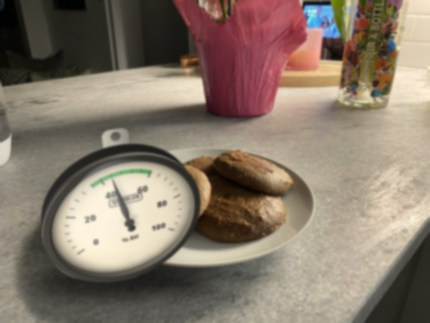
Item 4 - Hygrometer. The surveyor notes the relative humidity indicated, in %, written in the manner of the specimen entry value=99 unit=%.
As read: value=44 unit=%
